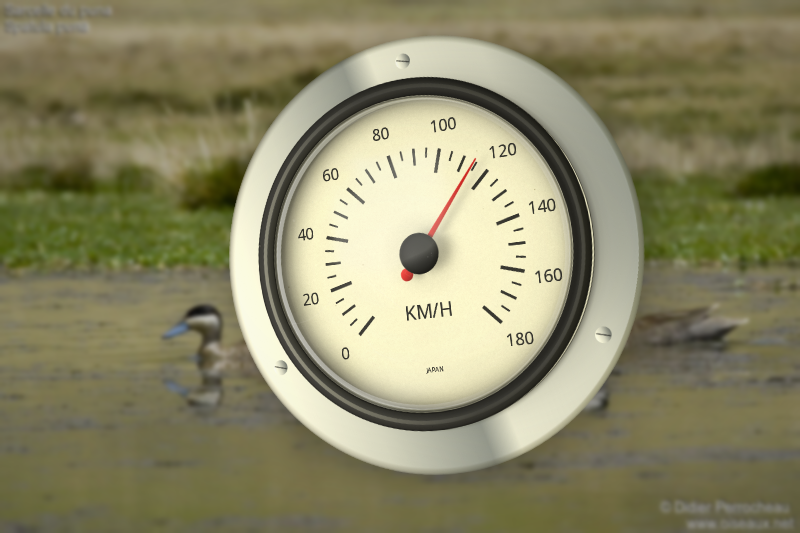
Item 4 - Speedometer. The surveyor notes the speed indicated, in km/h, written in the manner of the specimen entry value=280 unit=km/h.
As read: value=115 unit=km/h
